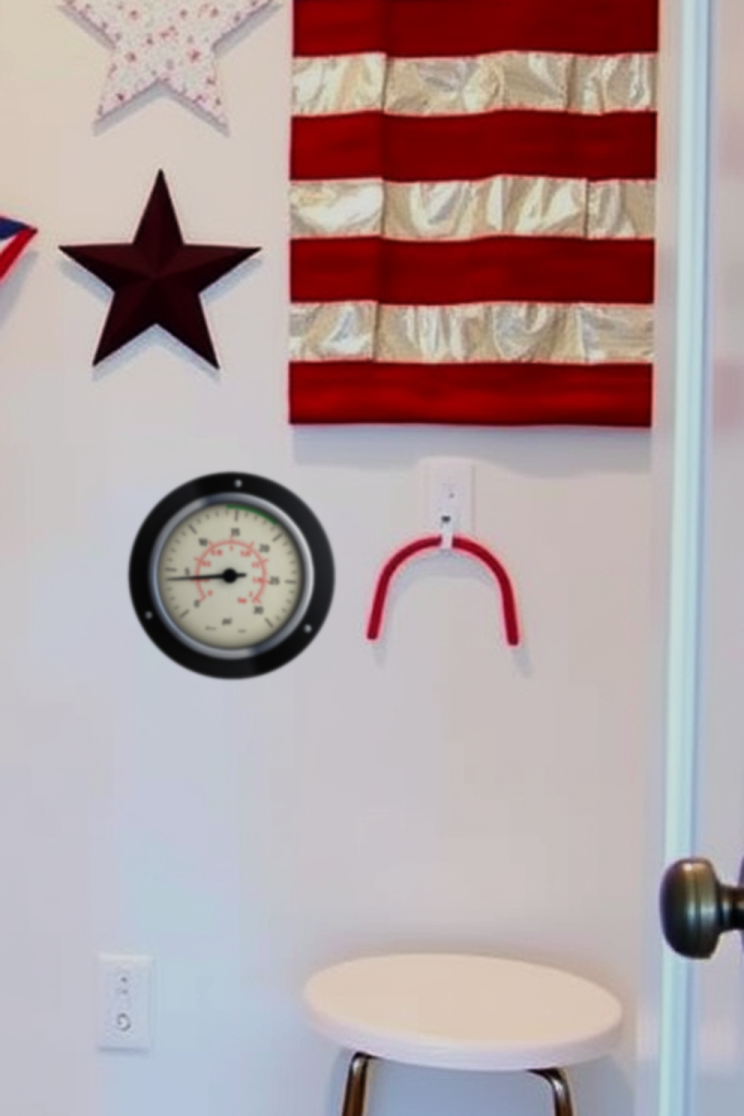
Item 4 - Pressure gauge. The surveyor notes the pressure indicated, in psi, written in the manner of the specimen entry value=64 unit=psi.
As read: value=4 unit=psi
